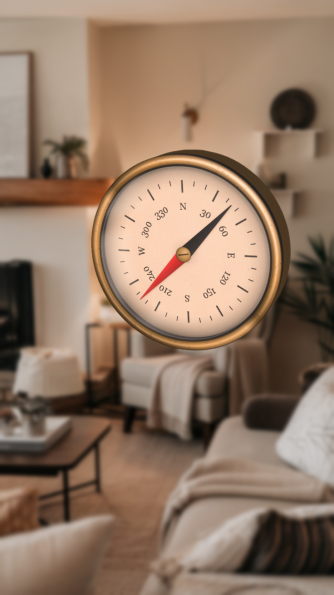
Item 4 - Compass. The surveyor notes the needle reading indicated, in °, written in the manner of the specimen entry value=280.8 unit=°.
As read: value=225 unit=°
